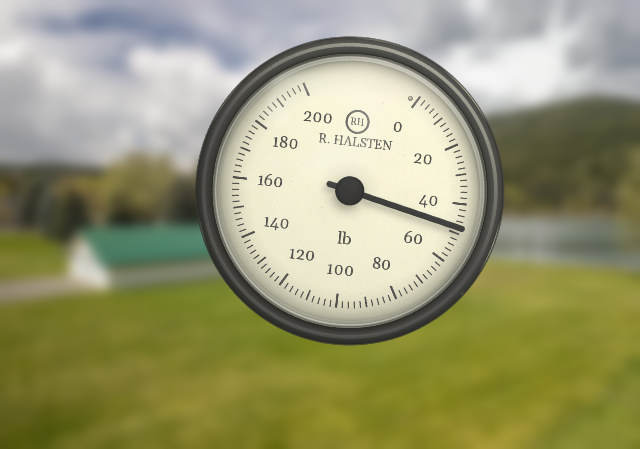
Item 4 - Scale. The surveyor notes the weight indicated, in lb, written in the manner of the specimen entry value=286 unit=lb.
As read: value=48 unit=lb
